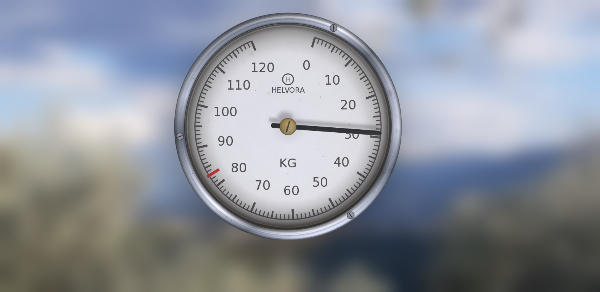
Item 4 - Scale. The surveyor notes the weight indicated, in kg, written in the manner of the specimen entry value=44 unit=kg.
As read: value=29 unit=kg
